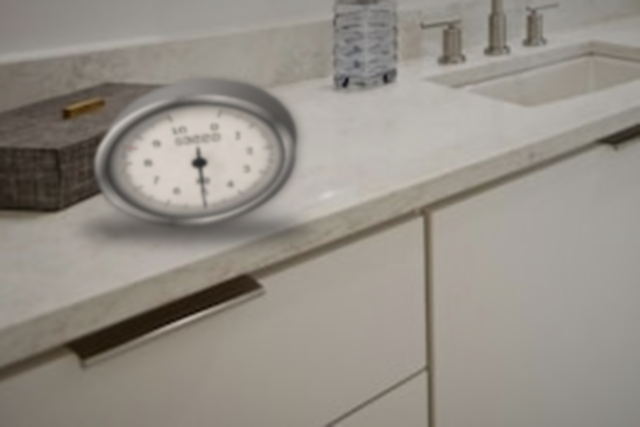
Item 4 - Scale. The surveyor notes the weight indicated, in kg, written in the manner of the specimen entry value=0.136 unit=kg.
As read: value=5 unit=kg
